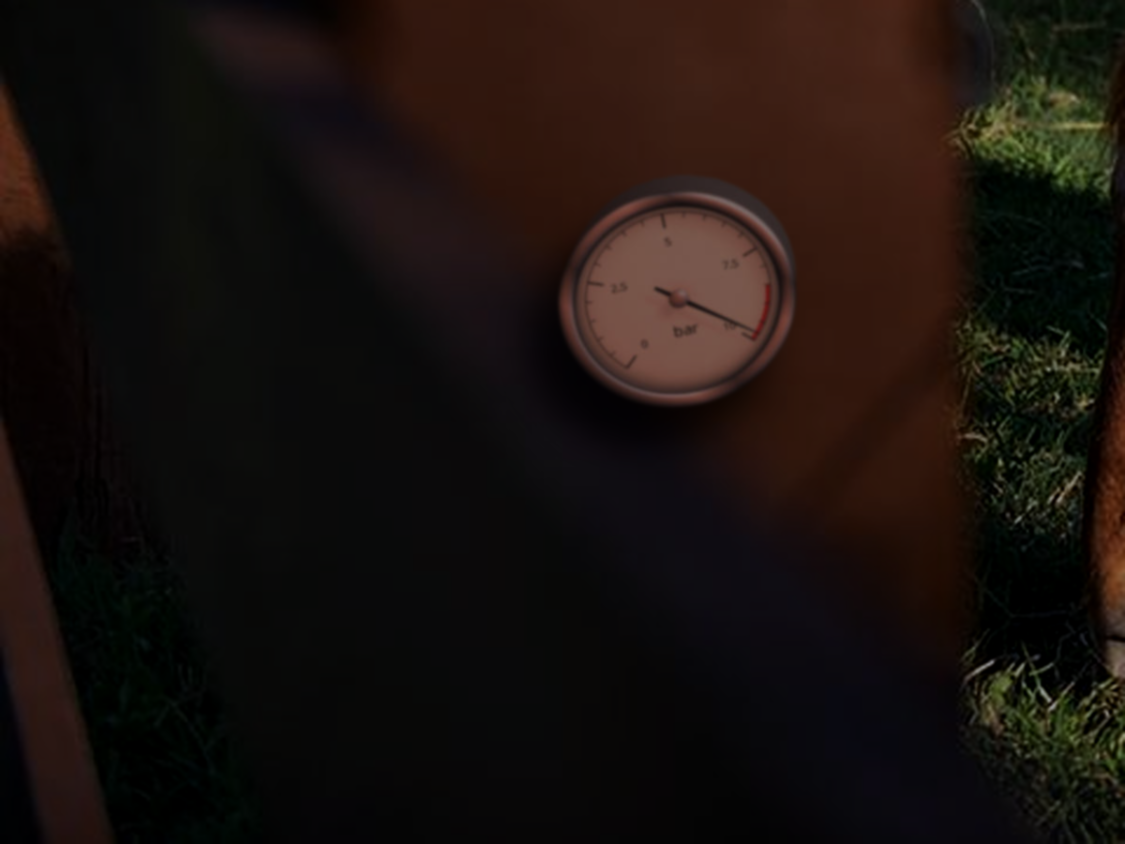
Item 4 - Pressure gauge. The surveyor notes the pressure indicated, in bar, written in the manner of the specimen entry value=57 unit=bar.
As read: value=9.75 unit=bar
